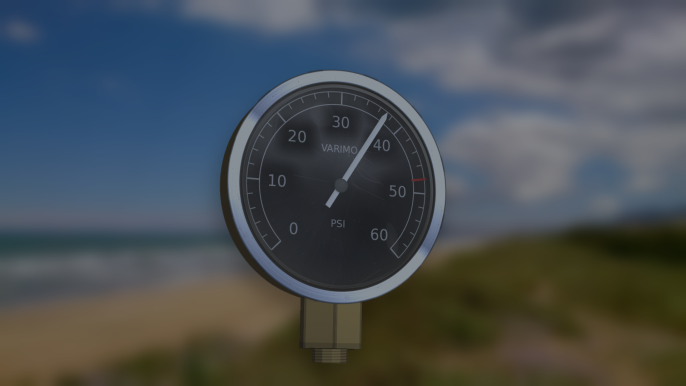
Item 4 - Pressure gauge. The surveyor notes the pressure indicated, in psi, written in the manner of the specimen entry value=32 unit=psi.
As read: value=37 unit=psi
